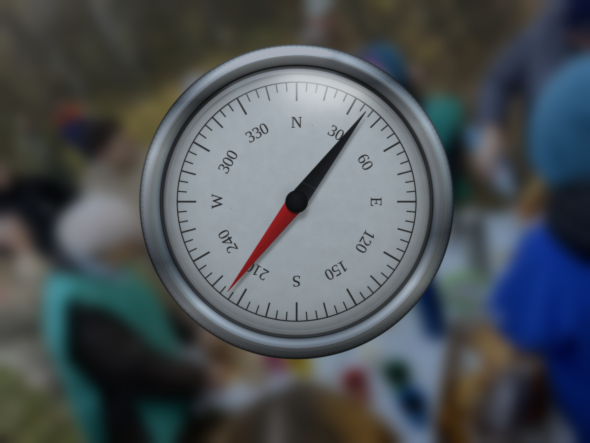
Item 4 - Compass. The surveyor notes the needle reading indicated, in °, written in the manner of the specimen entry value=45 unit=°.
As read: value=217.5 unit=°
